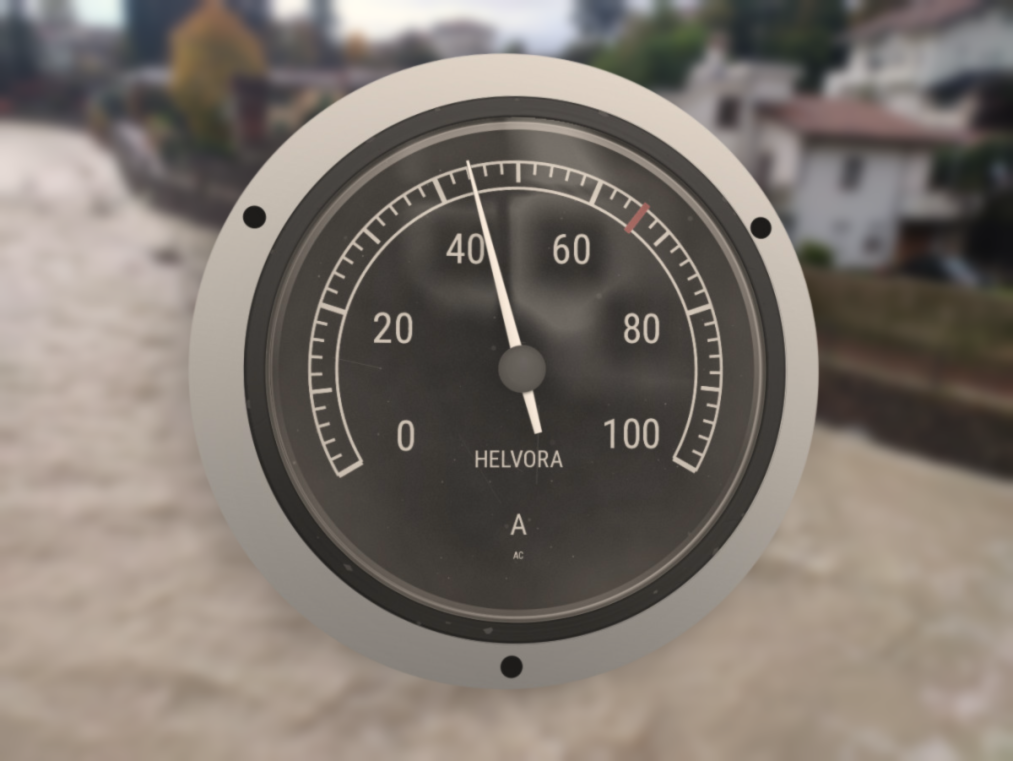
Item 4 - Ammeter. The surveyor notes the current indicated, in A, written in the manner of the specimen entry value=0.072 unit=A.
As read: value=44 unit=A
